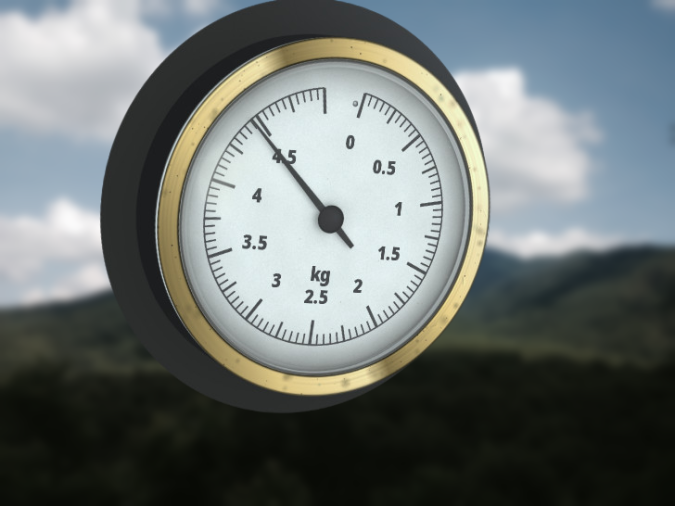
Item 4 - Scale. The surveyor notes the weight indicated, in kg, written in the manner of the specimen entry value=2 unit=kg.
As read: value=4.45 unit=kg
